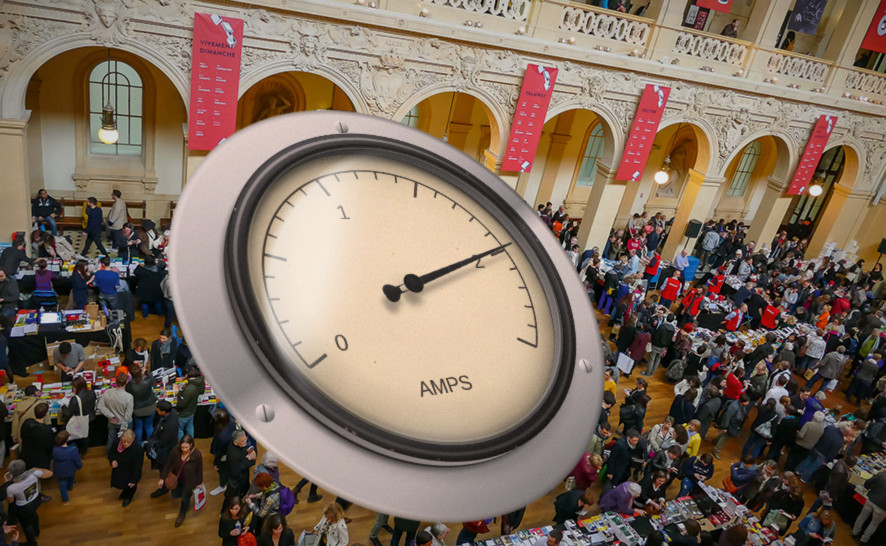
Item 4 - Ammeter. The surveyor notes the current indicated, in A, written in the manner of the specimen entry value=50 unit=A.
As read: value=2 unit=A
